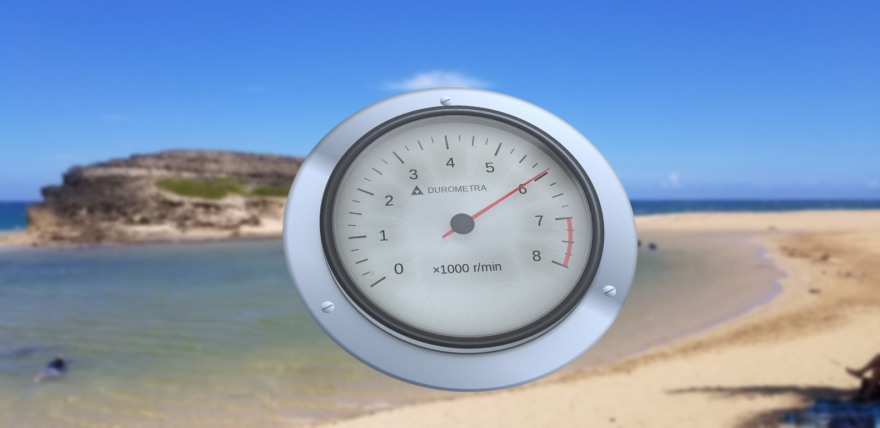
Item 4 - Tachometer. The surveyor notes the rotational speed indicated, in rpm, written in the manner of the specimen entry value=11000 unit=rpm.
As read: value=6000 unit=rpm
